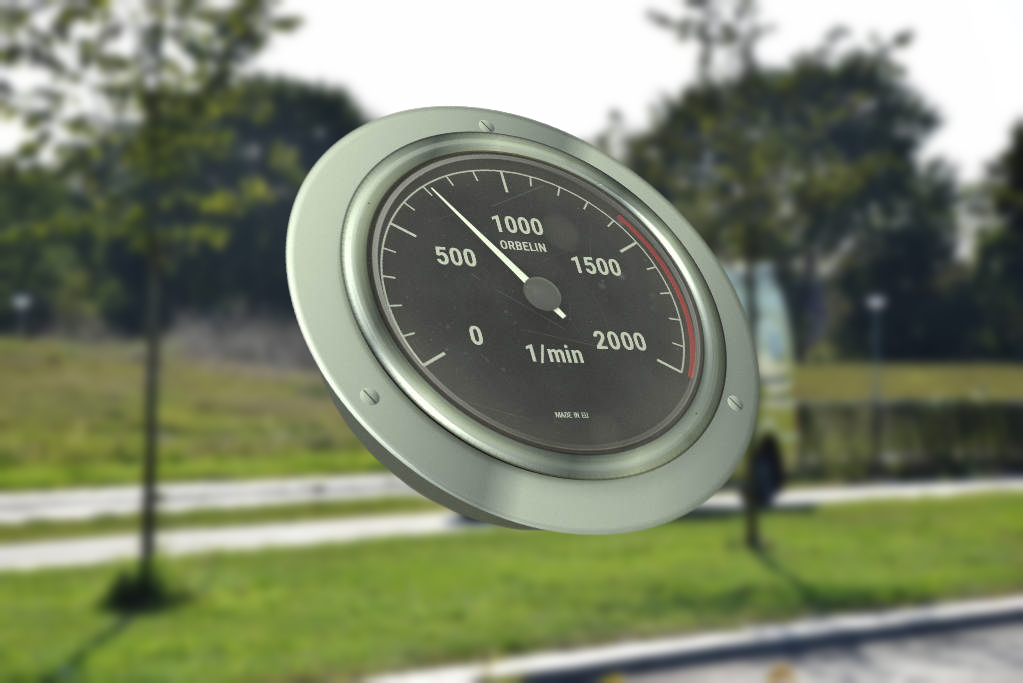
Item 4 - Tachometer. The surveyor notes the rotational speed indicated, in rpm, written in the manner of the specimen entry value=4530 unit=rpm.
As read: value=700 unit=rpm
